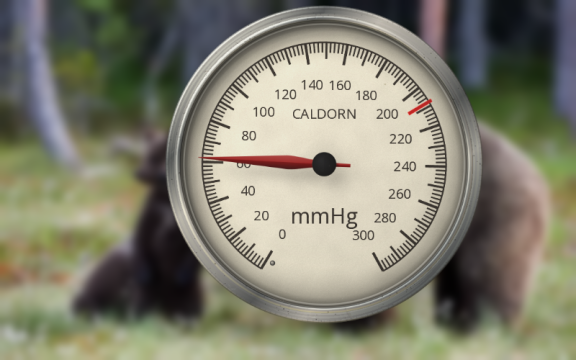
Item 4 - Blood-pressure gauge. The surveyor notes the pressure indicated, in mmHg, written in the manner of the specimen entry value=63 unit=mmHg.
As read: value=62 unit=mmHg
